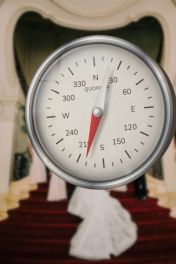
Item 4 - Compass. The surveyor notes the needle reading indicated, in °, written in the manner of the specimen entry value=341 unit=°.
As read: value=200 unit=°
